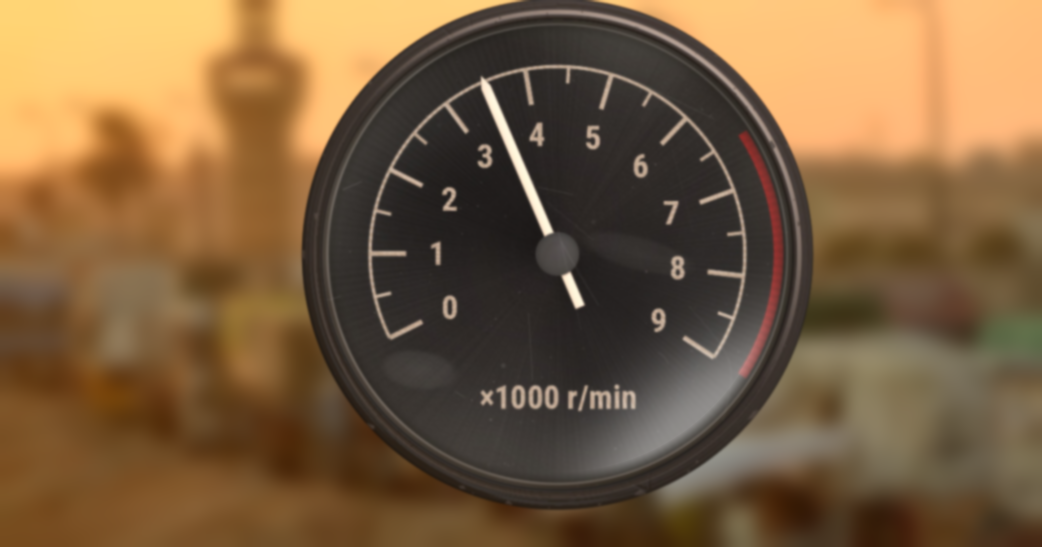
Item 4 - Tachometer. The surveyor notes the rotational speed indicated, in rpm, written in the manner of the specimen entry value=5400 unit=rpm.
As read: value=3500 unit=rpm
